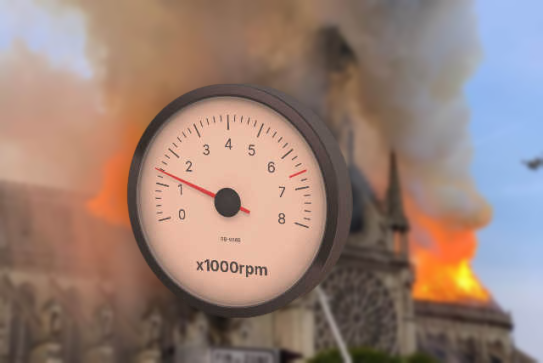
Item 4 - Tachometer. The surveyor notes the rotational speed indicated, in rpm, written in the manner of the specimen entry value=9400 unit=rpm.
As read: value=1400 unit=rpm
